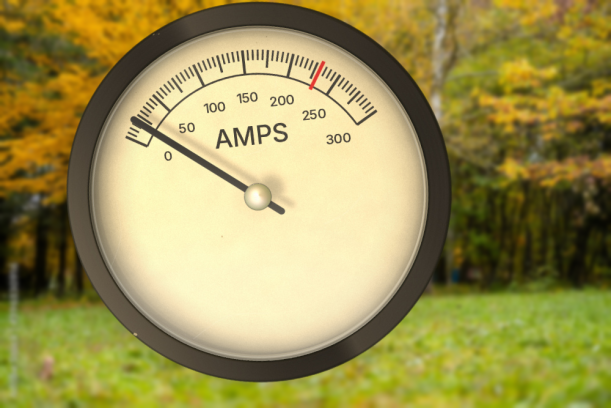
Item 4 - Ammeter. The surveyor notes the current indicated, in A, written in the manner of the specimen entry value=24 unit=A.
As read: value=20 unit=A
